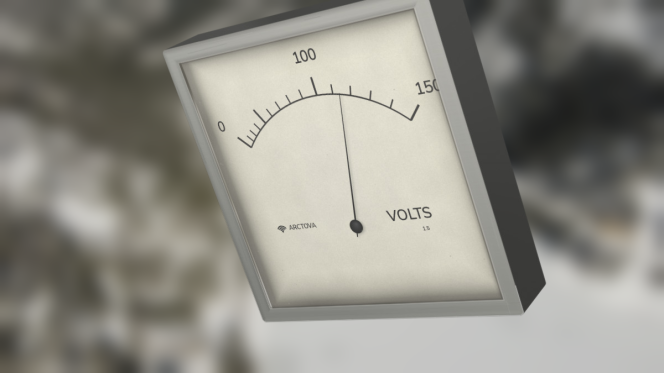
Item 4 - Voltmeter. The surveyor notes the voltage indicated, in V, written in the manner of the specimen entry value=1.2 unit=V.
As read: value=115 unit=V
